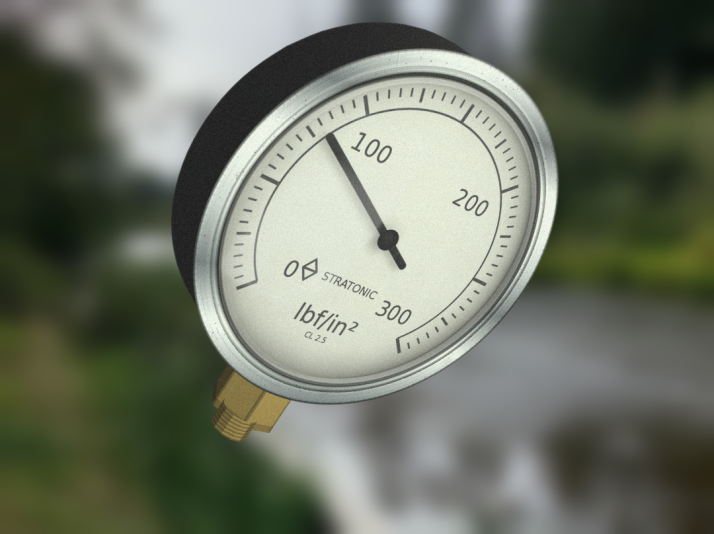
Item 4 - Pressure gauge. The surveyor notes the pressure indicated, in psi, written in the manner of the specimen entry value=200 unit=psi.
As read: value=80 unit=psi
